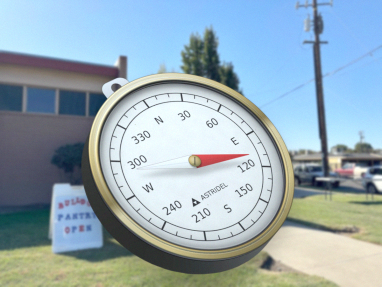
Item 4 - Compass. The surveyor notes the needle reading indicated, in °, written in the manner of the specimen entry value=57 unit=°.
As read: value=110 unit=°
